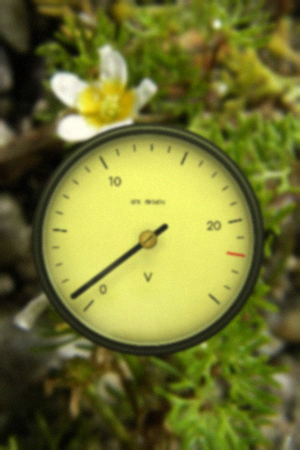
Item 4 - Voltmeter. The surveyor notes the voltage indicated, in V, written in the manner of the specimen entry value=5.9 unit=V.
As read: value=1 unit=V
